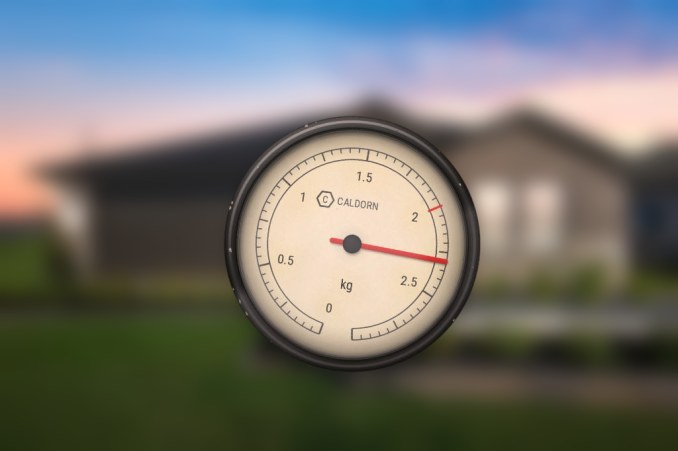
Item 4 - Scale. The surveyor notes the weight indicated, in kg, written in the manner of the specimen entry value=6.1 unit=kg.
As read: value=2.3 unit=kg
